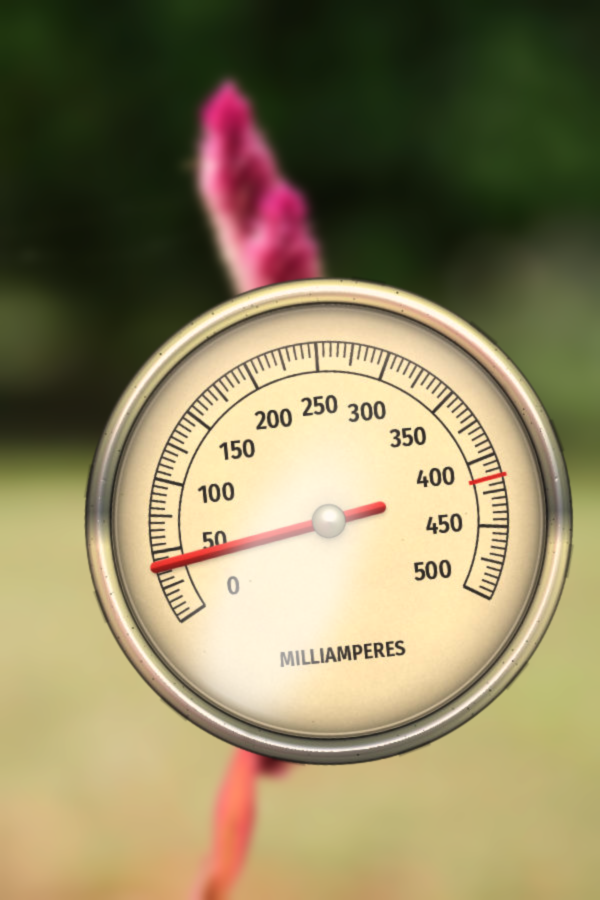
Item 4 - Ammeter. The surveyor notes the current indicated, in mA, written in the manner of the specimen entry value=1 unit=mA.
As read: value=40 unit=mA
